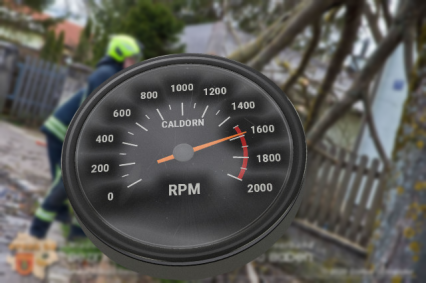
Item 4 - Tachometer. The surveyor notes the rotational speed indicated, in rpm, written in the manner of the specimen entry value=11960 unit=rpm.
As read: value=1600 unit=rpm
